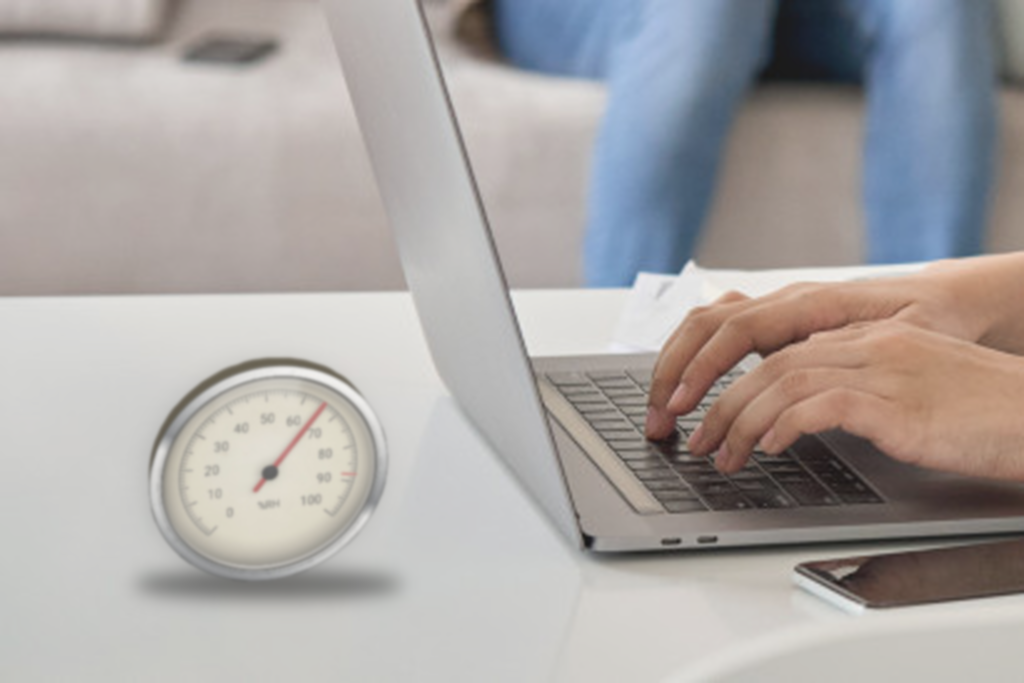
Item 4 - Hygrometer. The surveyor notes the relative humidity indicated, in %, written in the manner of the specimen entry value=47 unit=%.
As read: value=65 unit=%
